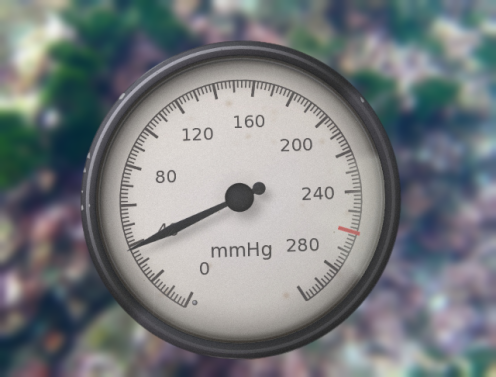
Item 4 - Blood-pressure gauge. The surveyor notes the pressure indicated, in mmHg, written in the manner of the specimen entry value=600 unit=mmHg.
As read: value=38 unit=mmHg
